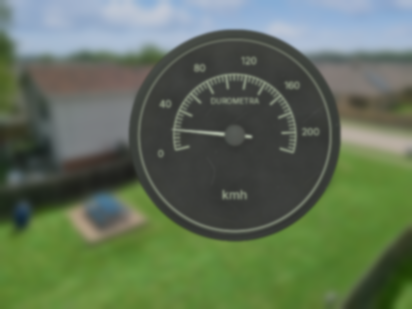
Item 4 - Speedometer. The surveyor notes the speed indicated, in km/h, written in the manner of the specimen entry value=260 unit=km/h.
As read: value=20 unit=km/h
